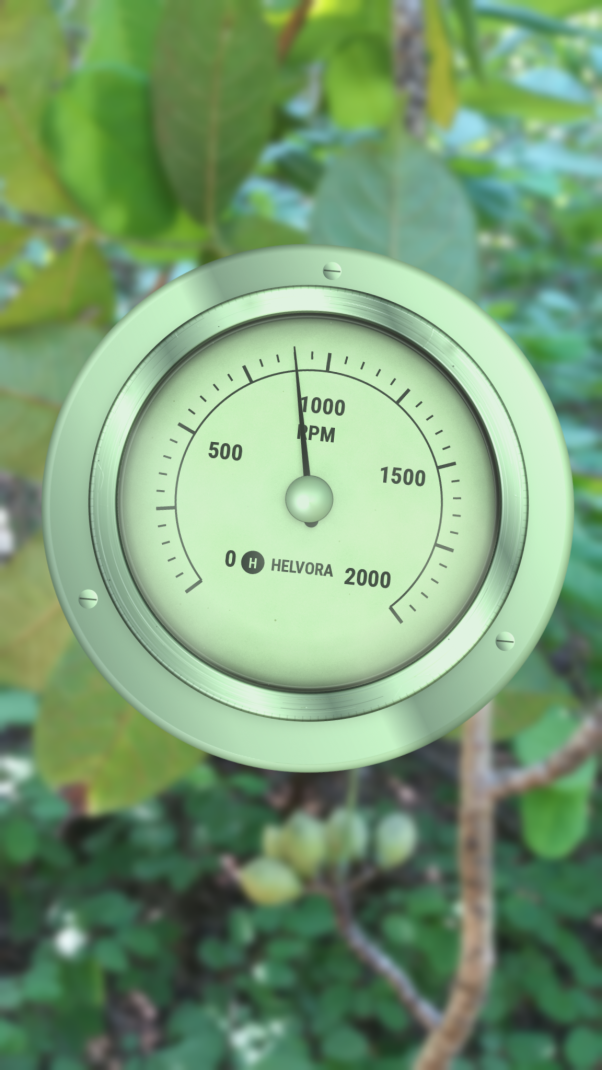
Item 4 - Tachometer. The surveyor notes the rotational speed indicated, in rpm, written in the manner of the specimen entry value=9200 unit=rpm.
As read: value=900 unit=rpm
